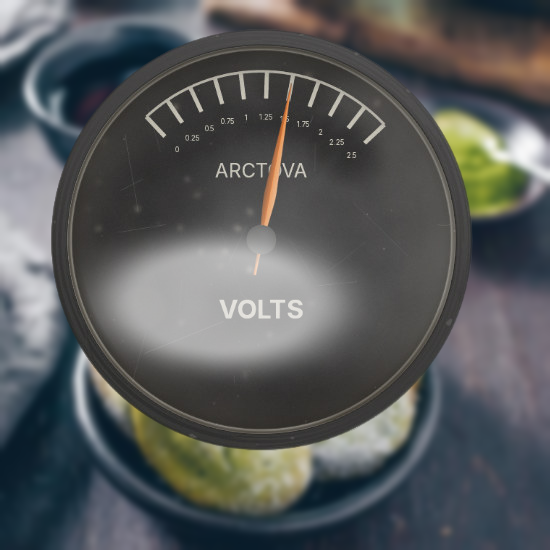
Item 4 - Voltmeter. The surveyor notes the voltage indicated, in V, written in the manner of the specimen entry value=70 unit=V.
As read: value=1.5 unit=V
